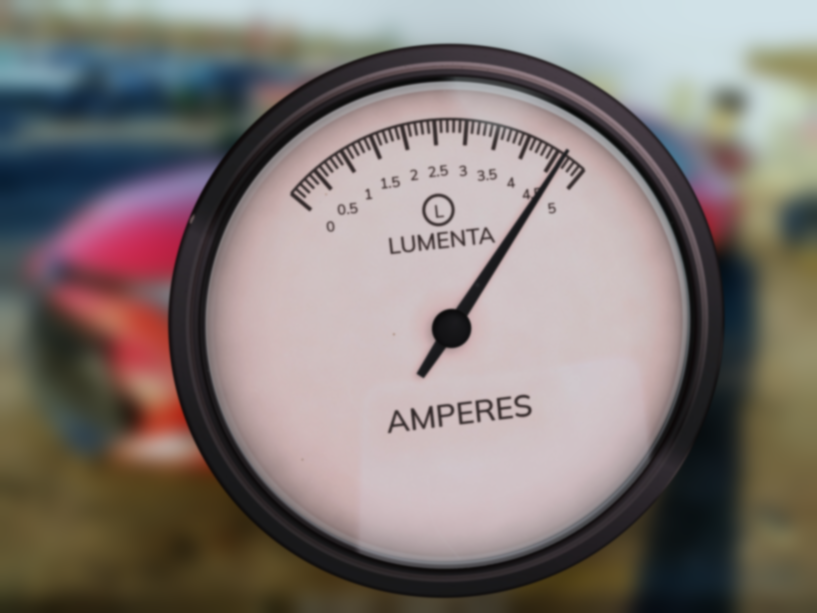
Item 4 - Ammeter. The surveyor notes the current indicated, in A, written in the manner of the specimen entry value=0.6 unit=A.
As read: value=4.6 unit=A
